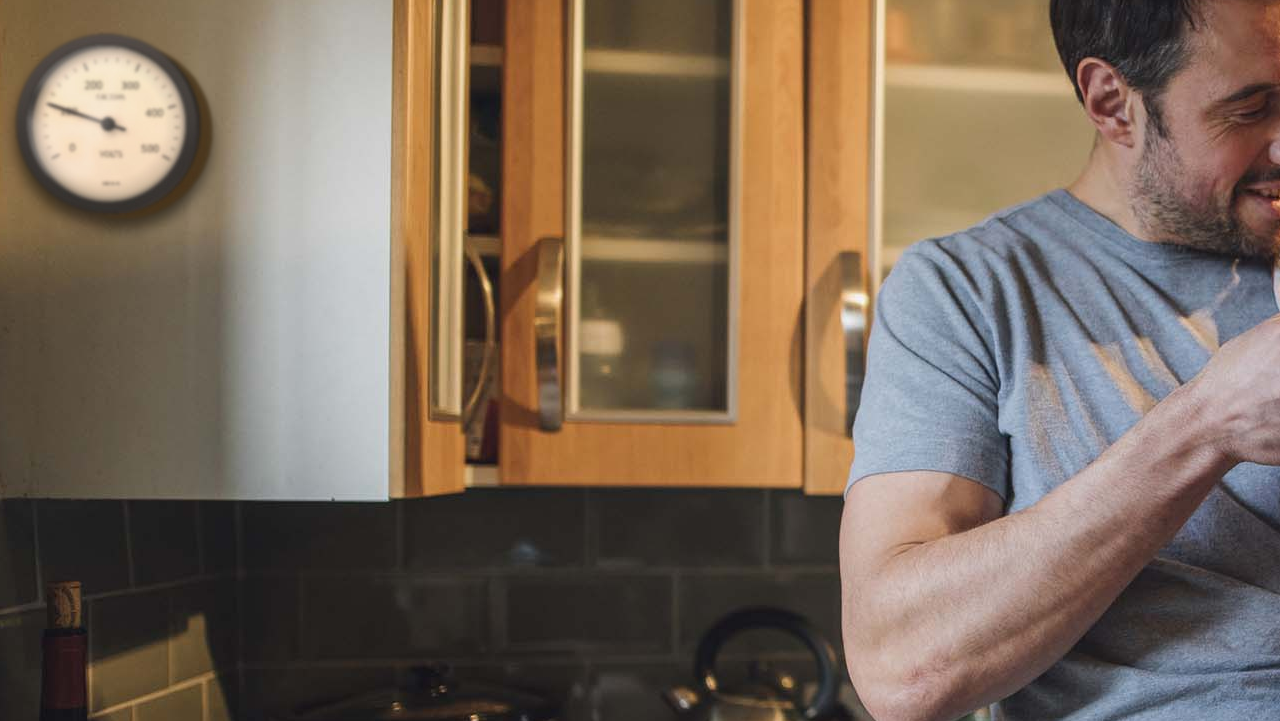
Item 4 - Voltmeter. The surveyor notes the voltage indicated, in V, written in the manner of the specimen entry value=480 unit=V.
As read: value=100 unit=V
